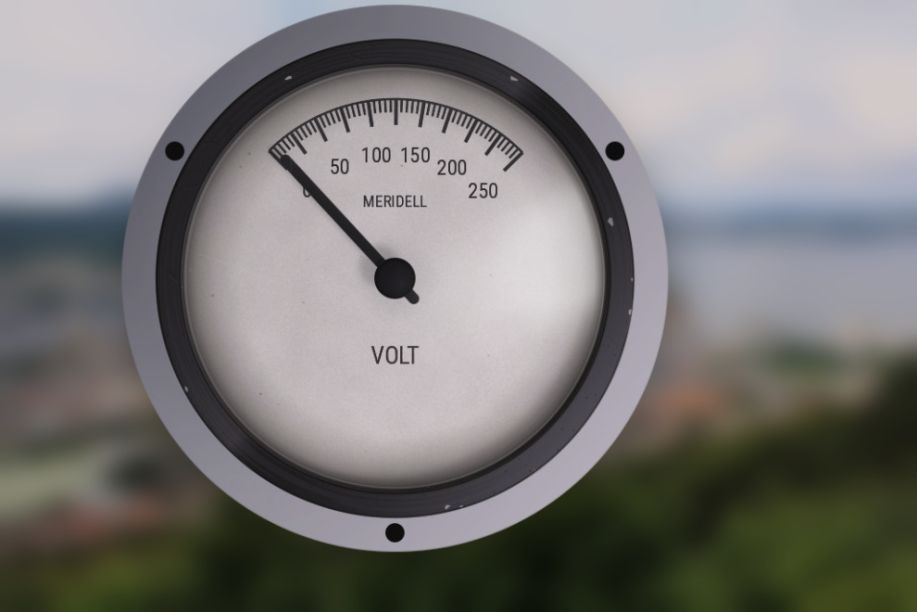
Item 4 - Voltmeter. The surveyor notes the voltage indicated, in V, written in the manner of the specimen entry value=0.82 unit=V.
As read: value=5 unit=V
